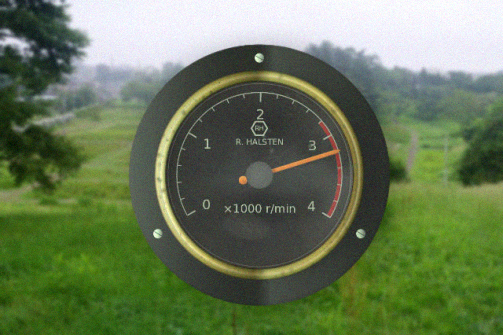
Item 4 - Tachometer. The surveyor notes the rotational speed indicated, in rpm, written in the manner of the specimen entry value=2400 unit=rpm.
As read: value=3200 unit=rpm
